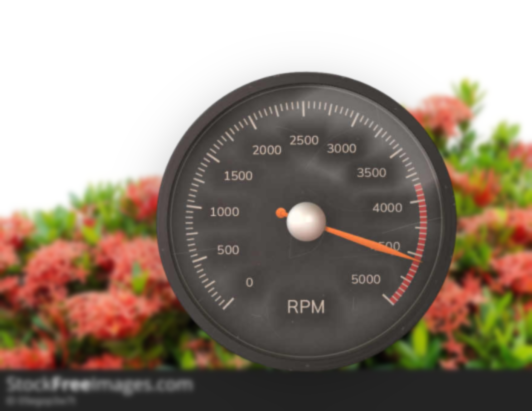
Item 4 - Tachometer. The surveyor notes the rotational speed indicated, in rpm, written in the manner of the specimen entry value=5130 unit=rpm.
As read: value=4550 unit=rpm
